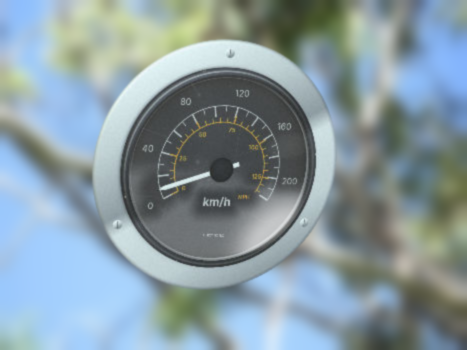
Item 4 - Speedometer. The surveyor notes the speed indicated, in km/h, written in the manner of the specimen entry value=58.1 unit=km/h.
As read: value=10 unit=km/h
